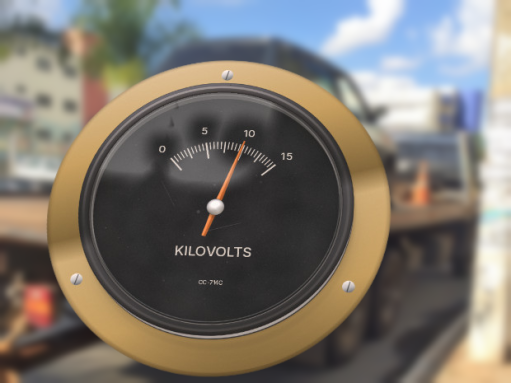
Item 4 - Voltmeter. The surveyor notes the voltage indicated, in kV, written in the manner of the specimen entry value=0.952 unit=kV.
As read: value=10 unit=kV
